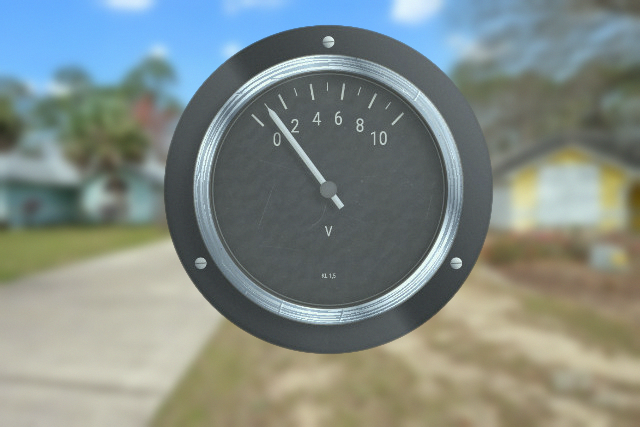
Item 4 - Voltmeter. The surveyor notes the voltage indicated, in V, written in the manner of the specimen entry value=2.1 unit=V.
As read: value=1 unit=V
